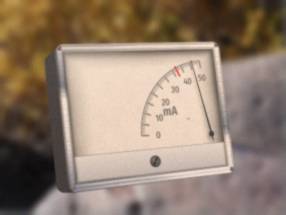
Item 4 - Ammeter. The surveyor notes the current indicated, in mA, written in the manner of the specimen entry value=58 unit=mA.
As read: value=45 unit=mA
